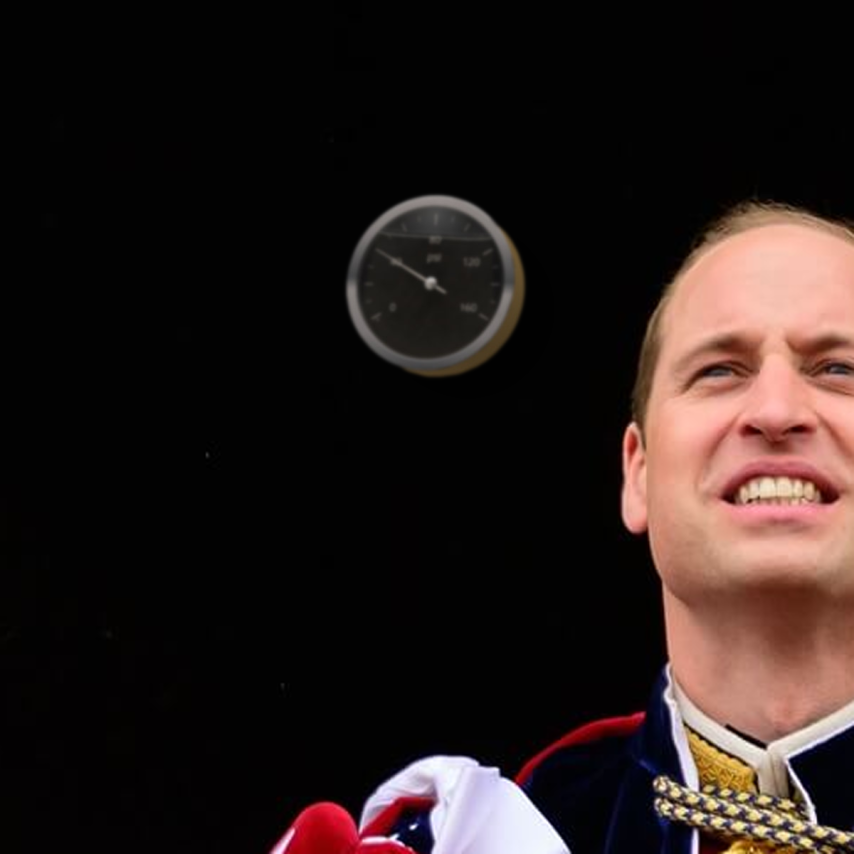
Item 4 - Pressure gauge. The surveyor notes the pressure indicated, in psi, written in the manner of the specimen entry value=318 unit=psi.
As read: value=40 unit=psi
